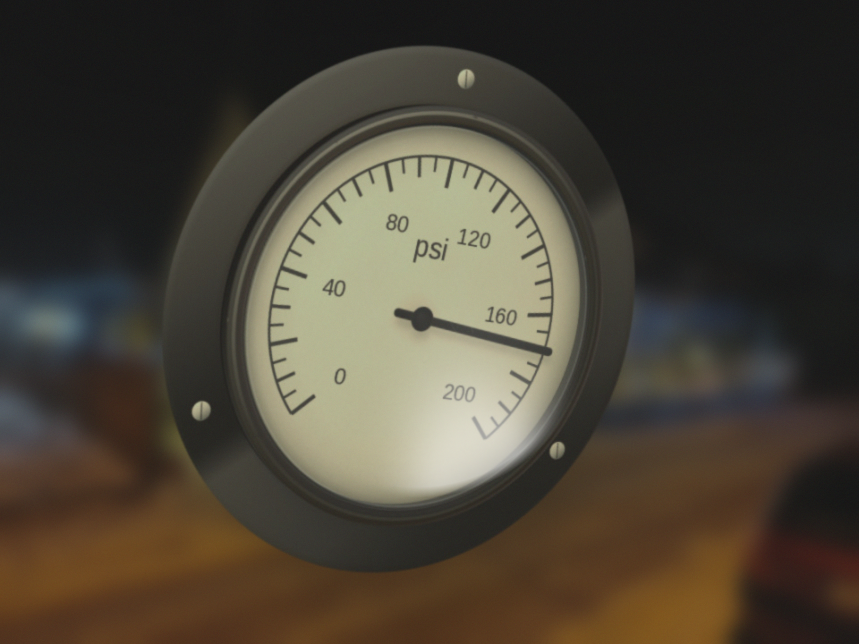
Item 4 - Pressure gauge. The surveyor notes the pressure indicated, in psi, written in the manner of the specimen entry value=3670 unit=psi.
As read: value=170 unit=psi
